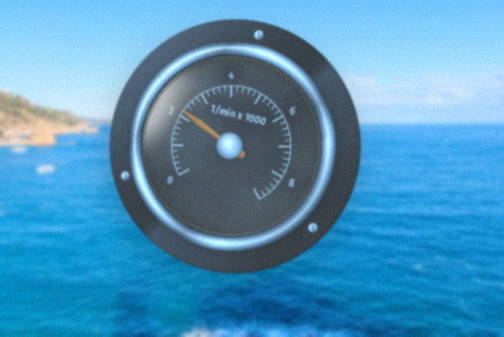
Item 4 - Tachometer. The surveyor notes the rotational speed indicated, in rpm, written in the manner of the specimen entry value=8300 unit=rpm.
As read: value=2200 unit=rpm
